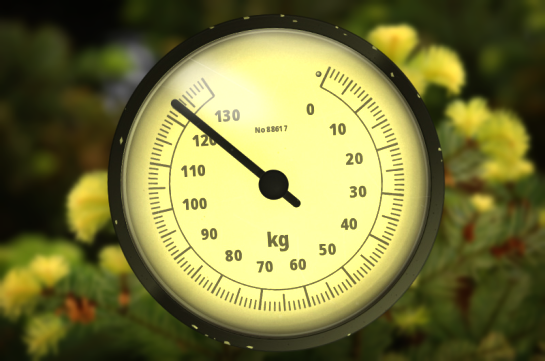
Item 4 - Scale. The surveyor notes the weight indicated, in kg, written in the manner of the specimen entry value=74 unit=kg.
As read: value=123 unit=kg
